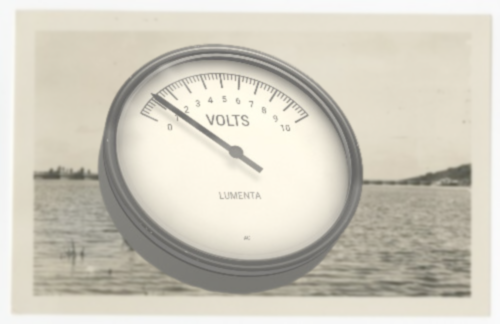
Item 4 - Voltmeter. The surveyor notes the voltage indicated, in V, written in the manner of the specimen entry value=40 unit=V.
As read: value=1 unit=V
